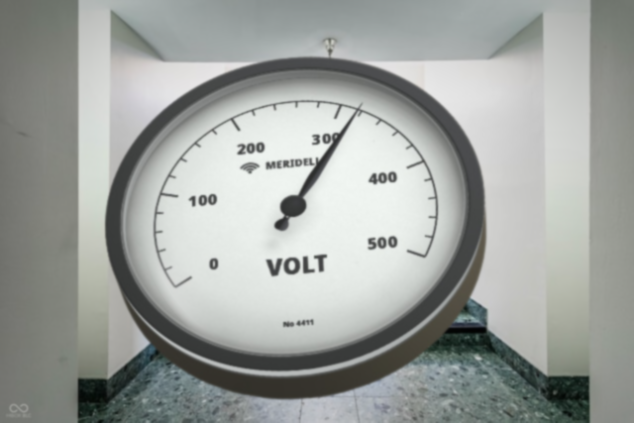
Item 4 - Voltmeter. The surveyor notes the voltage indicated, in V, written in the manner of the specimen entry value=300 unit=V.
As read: value=320 unit=V
